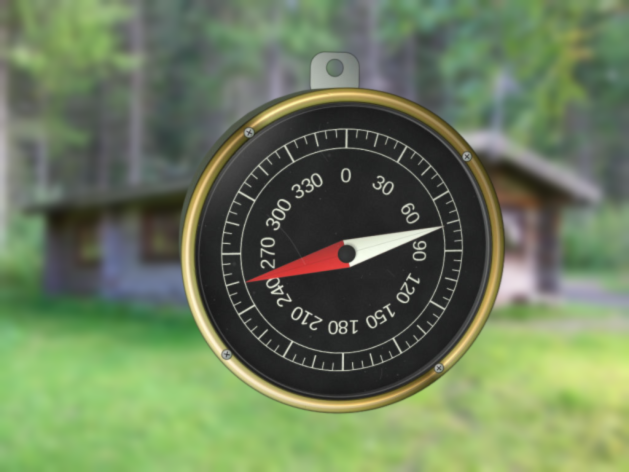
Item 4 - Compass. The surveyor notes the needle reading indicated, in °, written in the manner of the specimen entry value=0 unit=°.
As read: value=255 unit=°
